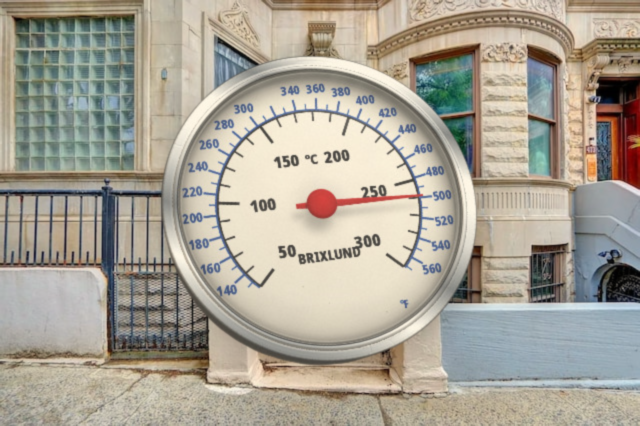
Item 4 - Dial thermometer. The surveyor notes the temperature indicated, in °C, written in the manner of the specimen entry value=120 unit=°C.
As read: value=260 unit=°C
